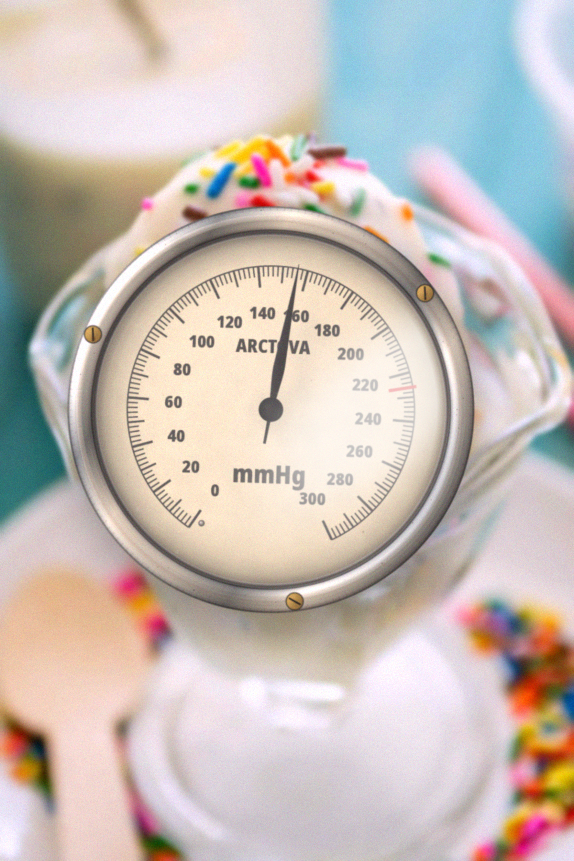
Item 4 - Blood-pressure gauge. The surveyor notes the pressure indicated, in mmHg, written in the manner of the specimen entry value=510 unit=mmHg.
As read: value=156 unit=mmHg
